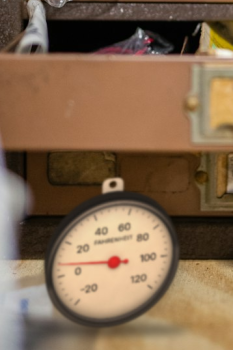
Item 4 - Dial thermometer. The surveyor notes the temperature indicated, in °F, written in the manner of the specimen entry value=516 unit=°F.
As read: value=8 unit=°F
